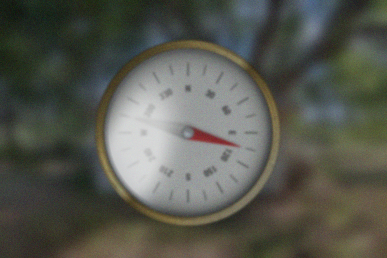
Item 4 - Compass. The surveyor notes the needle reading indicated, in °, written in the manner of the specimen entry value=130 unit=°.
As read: value=105 unit=°
